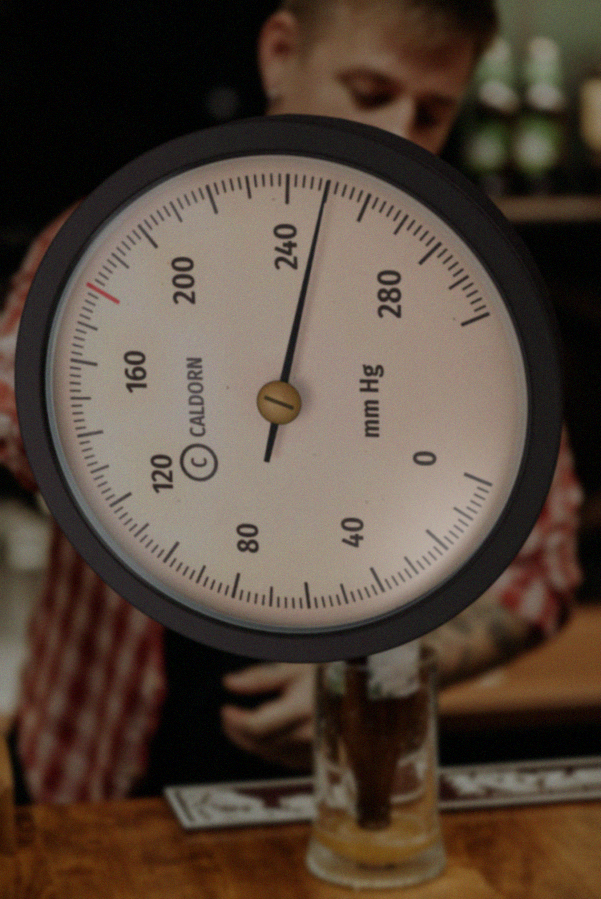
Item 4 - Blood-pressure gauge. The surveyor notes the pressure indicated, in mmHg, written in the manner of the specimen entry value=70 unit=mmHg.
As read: value=250 unit=mmHg
